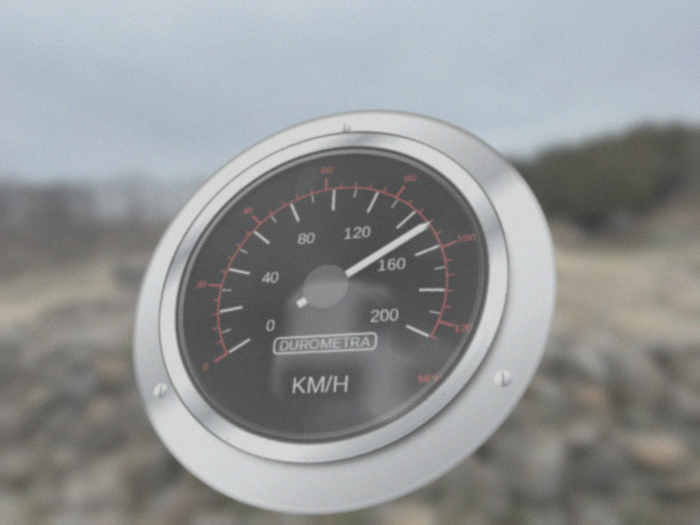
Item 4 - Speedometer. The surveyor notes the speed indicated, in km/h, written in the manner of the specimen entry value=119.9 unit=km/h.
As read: value=150 unit=km/h
